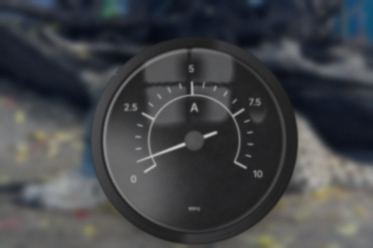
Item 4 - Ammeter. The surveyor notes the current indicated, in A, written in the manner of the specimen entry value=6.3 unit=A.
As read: value=0.5 unit=A
